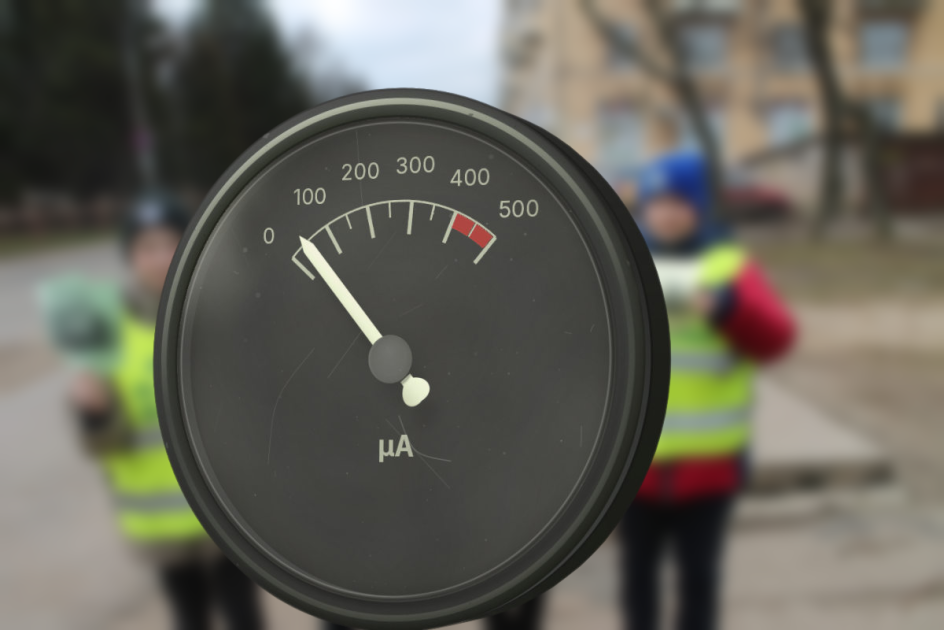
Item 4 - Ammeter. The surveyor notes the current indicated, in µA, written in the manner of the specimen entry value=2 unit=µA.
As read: value=50 unit=µA
